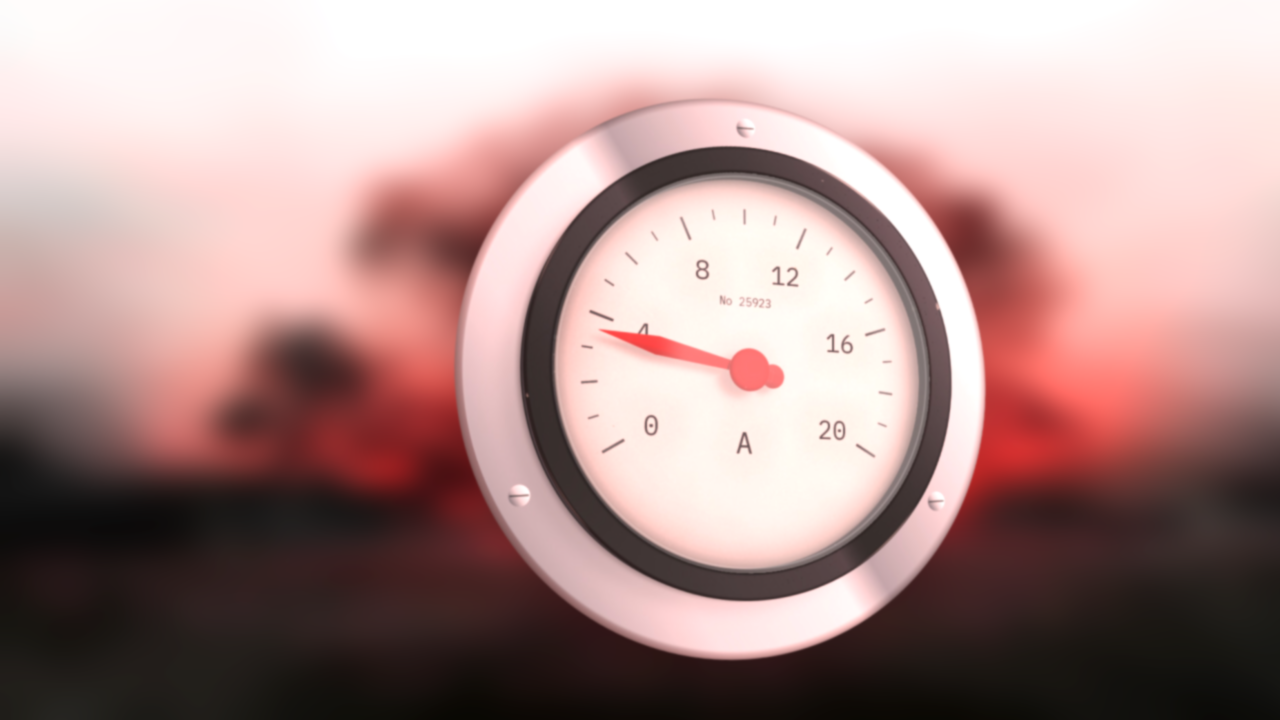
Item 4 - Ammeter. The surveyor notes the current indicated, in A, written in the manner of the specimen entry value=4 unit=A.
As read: value=3.5 unit=A
